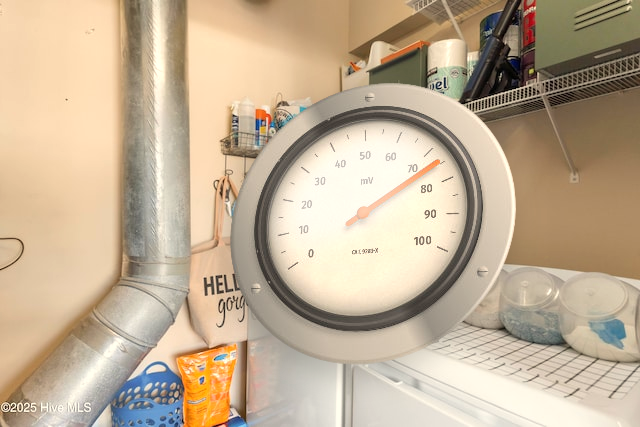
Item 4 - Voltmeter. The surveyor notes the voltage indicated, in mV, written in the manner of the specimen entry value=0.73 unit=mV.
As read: value=75 unit=mV
